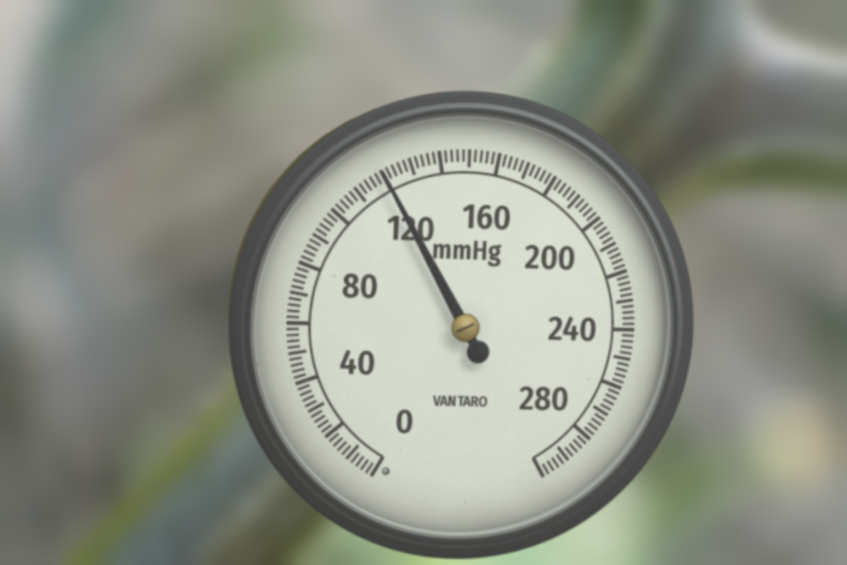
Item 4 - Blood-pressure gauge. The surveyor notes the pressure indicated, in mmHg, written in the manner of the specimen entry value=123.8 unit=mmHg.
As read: value=120 unit=mmHg
